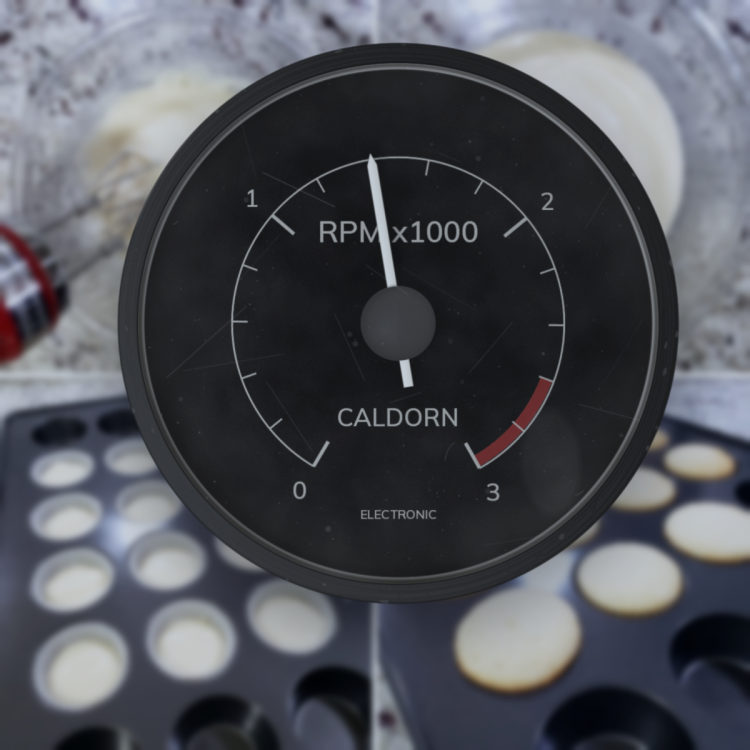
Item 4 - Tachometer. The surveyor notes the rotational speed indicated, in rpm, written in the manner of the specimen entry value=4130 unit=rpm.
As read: value=1400 unit=rpm
